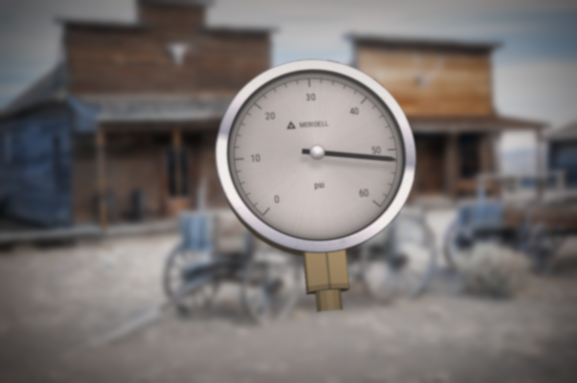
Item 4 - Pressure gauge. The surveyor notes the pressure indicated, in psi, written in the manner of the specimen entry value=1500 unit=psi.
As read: value=52 unit=psi
